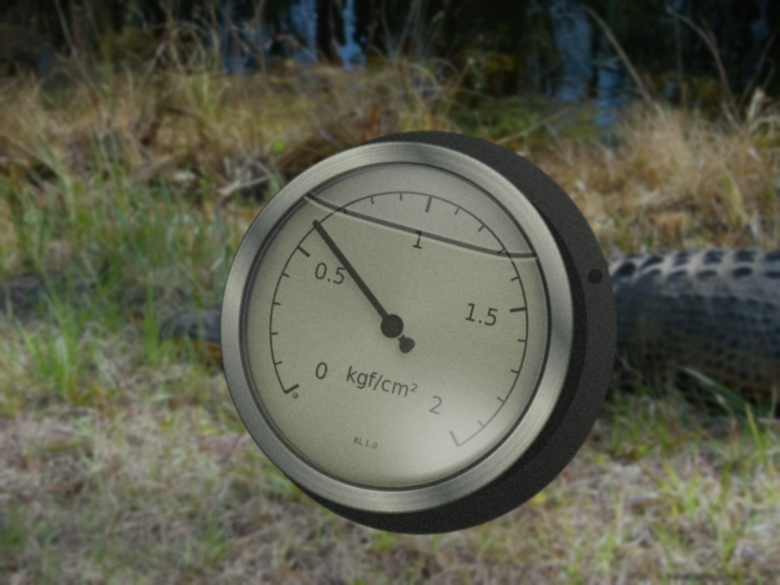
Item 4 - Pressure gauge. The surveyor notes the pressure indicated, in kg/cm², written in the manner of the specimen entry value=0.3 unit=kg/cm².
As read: value=0.6 unit=kg/cm²
